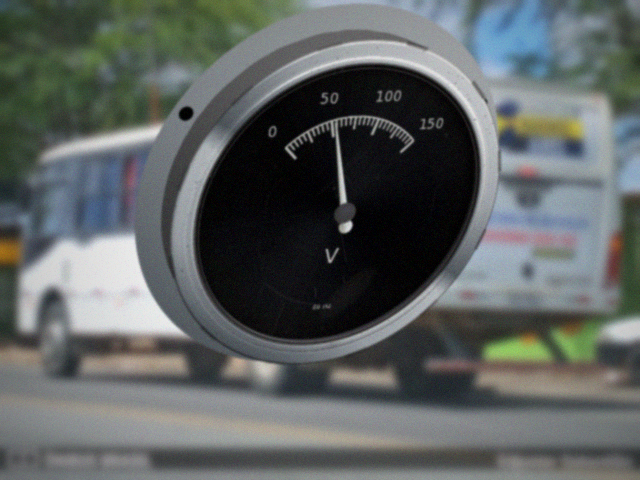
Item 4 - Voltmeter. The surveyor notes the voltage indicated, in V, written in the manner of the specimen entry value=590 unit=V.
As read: value=50 unit=V
